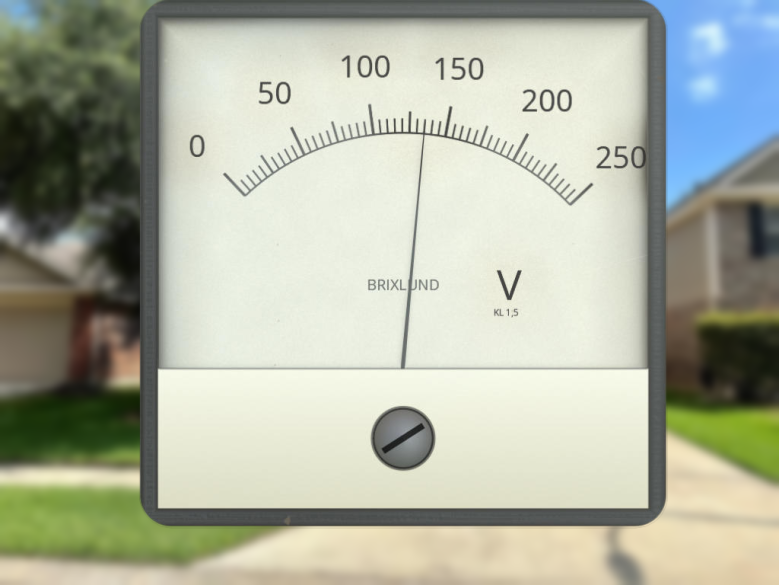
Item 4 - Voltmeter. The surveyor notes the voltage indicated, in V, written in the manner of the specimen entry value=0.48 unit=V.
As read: value=135 unit=V
